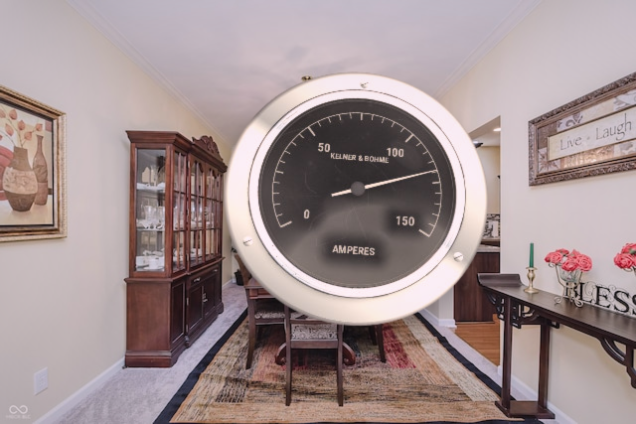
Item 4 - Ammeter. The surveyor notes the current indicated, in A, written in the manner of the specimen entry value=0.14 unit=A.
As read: value=120 unit=A
